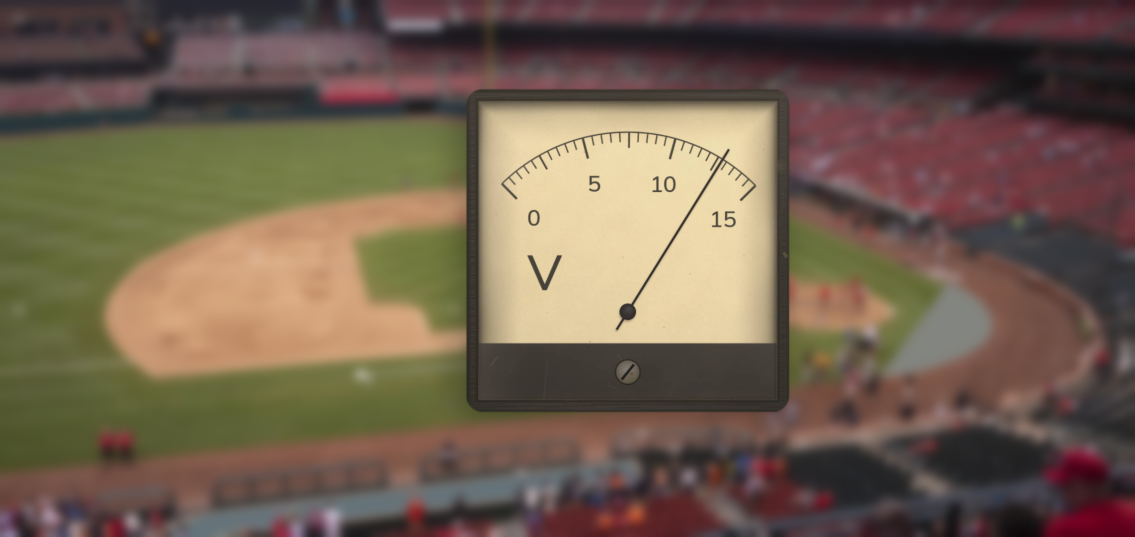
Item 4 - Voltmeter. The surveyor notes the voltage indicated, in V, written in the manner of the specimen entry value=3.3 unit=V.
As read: value=12.75 unit=V
